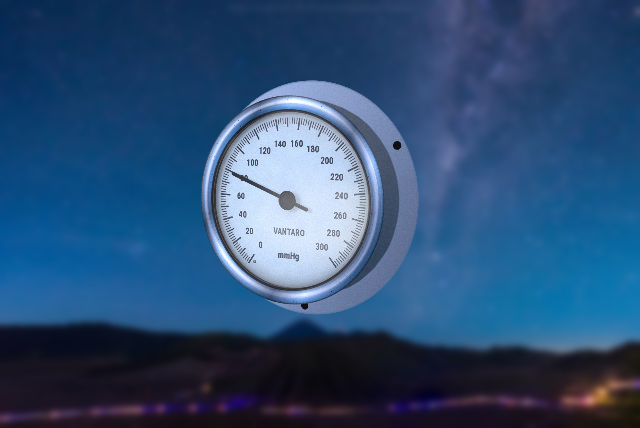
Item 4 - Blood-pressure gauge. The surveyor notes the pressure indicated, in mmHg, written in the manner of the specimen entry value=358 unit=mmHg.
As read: value=80 unit=mmHg
